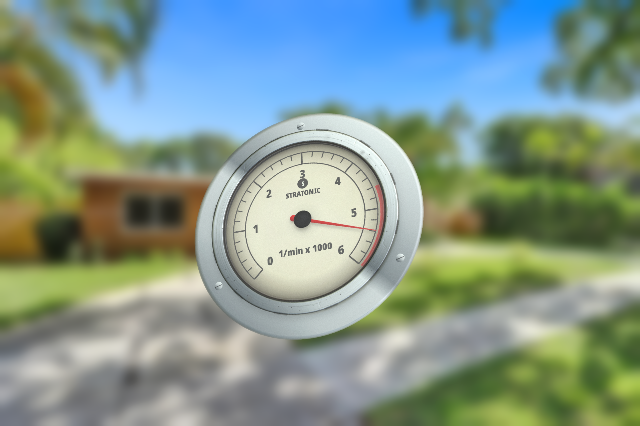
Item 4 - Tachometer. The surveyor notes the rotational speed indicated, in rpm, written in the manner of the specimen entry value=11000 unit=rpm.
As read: value=5400 unit=rpm
